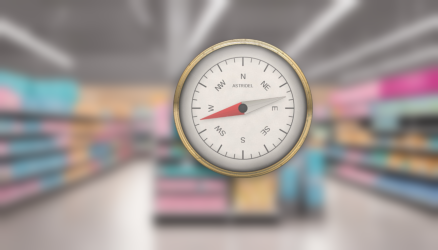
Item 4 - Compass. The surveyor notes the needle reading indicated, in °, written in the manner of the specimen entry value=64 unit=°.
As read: value=255 unit=°
